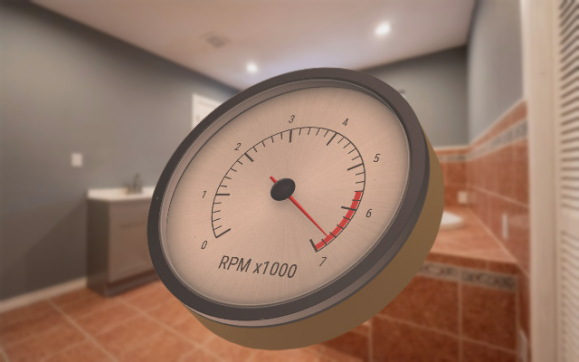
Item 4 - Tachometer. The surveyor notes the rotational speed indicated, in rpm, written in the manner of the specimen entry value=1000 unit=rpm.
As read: value=6700 unit=rpm
